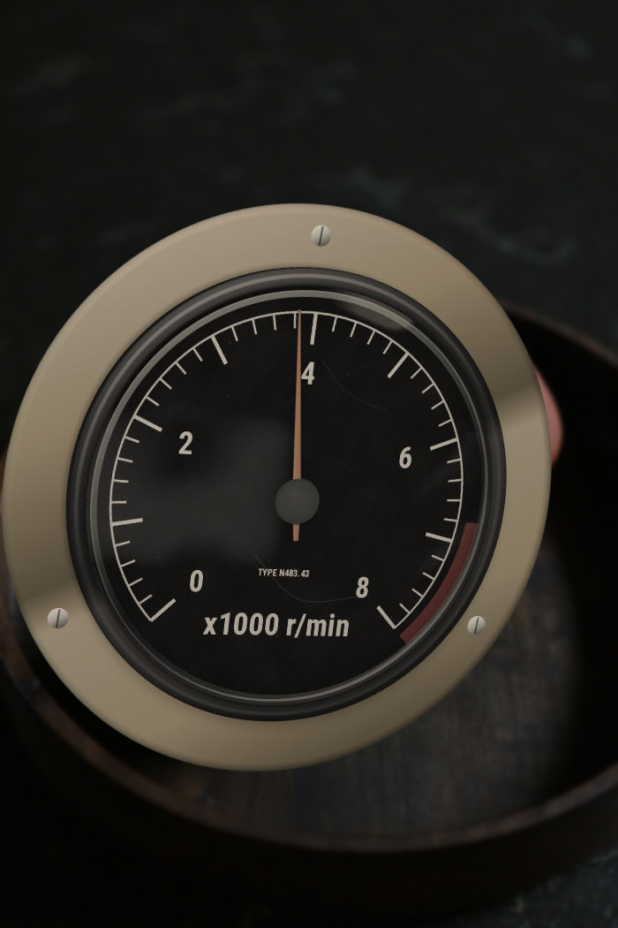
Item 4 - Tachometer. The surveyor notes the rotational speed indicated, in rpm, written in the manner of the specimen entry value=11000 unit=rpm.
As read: value=3800 unit=rpm
